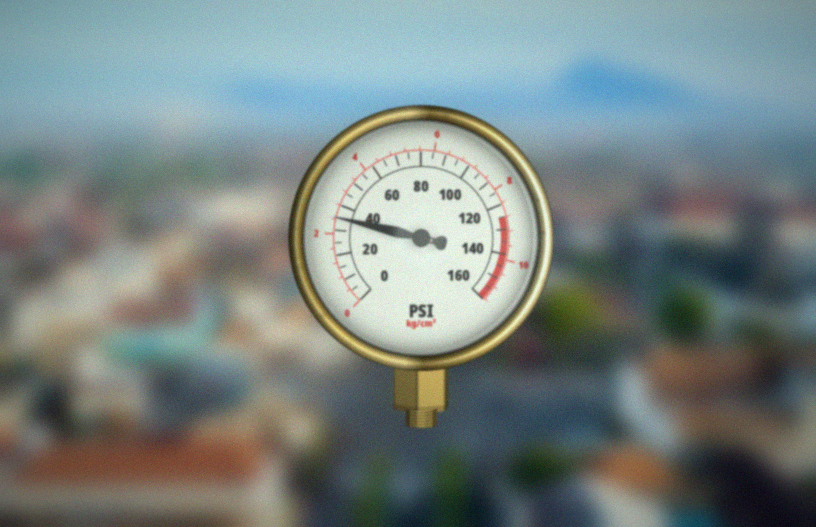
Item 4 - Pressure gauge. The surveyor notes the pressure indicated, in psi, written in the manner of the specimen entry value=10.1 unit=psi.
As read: value=35 unit=psi
